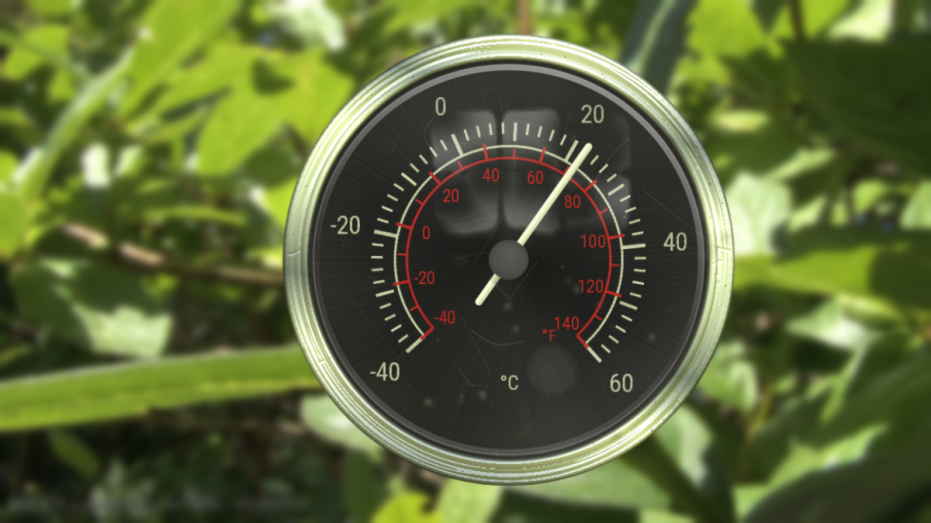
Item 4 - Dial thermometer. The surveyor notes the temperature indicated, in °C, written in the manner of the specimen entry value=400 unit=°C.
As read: value=22 unit=°C
